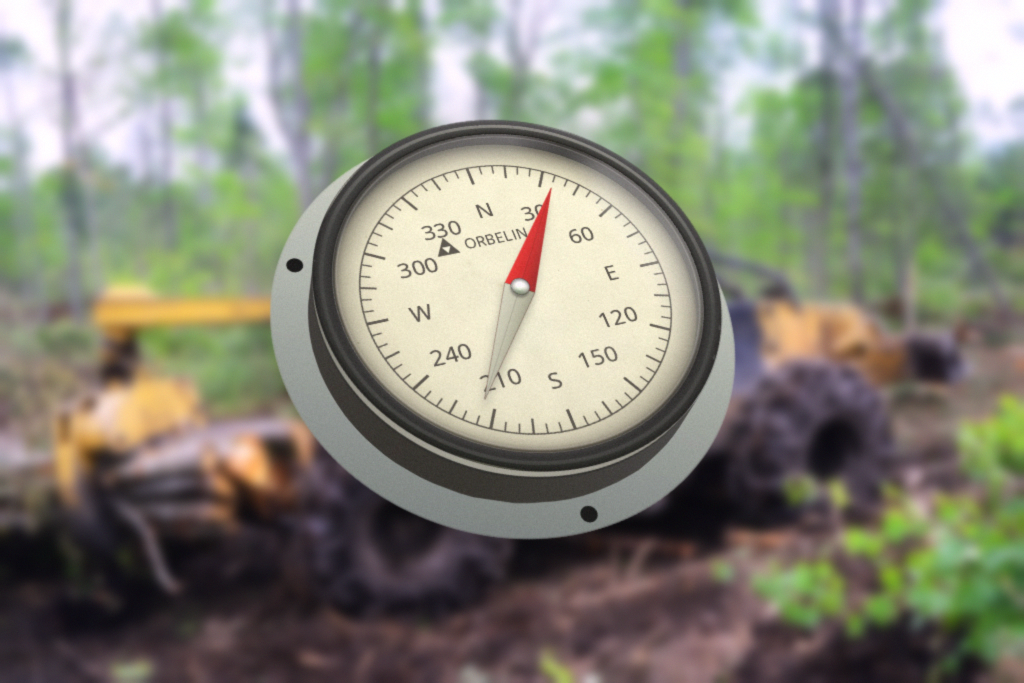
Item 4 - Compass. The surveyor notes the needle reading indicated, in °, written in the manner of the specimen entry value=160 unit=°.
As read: value=35 unit=°
